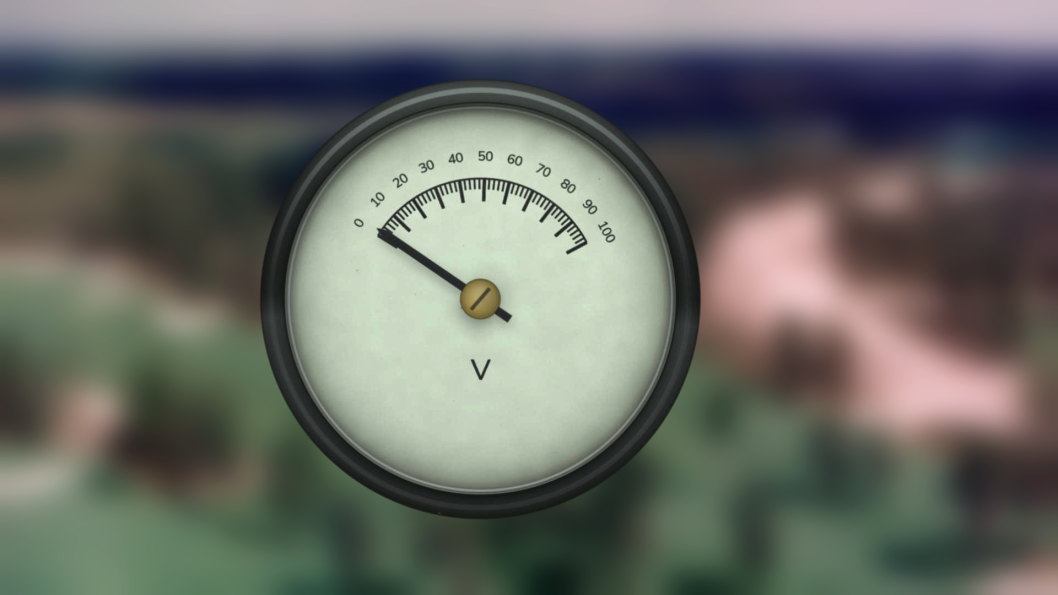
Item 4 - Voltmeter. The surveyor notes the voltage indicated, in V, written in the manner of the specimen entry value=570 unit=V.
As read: value=2 unit=V
